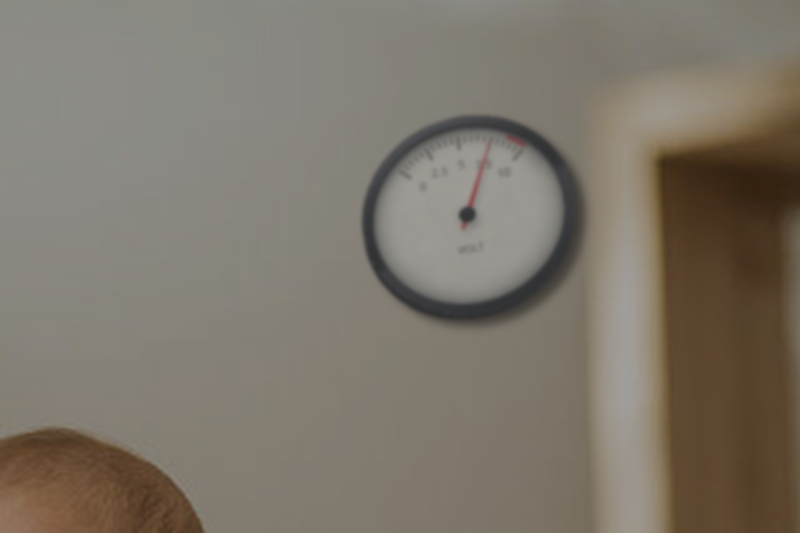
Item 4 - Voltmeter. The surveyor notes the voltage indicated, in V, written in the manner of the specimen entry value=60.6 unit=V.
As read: value=7.5 unit=V
